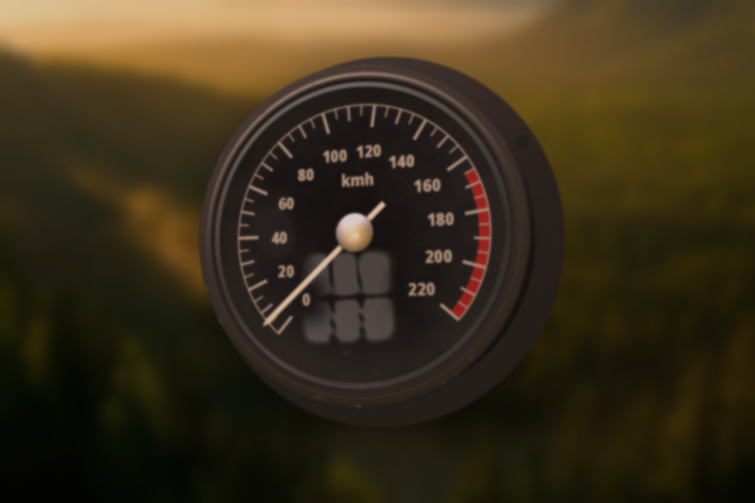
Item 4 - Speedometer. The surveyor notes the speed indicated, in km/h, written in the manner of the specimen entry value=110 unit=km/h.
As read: value=5 unit=km/h
